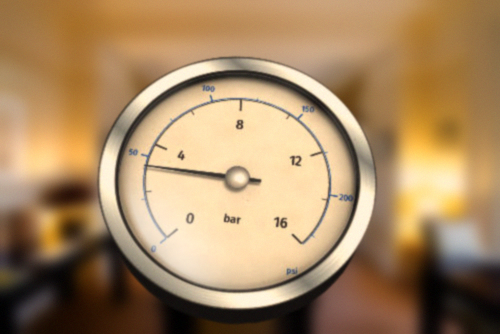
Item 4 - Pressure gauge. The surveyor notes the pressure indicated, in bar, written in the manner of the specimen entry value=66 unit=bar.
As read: value=3 unit=bar
